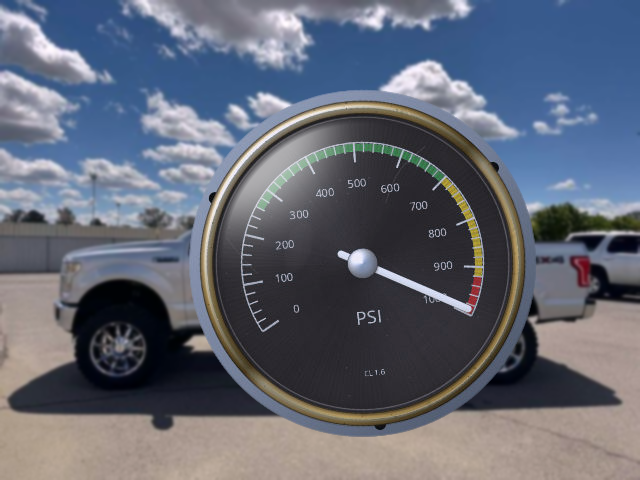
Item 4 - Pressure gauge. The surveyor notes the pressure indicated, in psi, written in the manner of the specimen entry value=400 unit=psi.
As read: value=990 unit=psi
